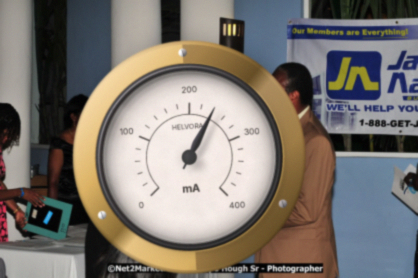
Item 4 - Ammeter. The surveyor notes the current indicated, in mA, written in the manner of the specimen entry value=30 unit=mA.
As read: value=240 unit=mA
